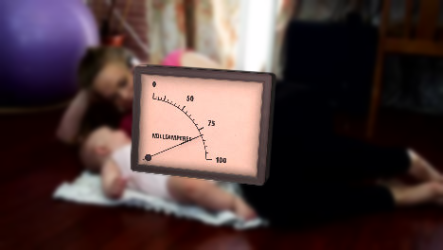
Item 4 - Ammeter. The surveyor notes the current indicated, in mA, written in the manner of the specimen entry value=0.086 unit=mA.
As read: value=80 unit=mA
